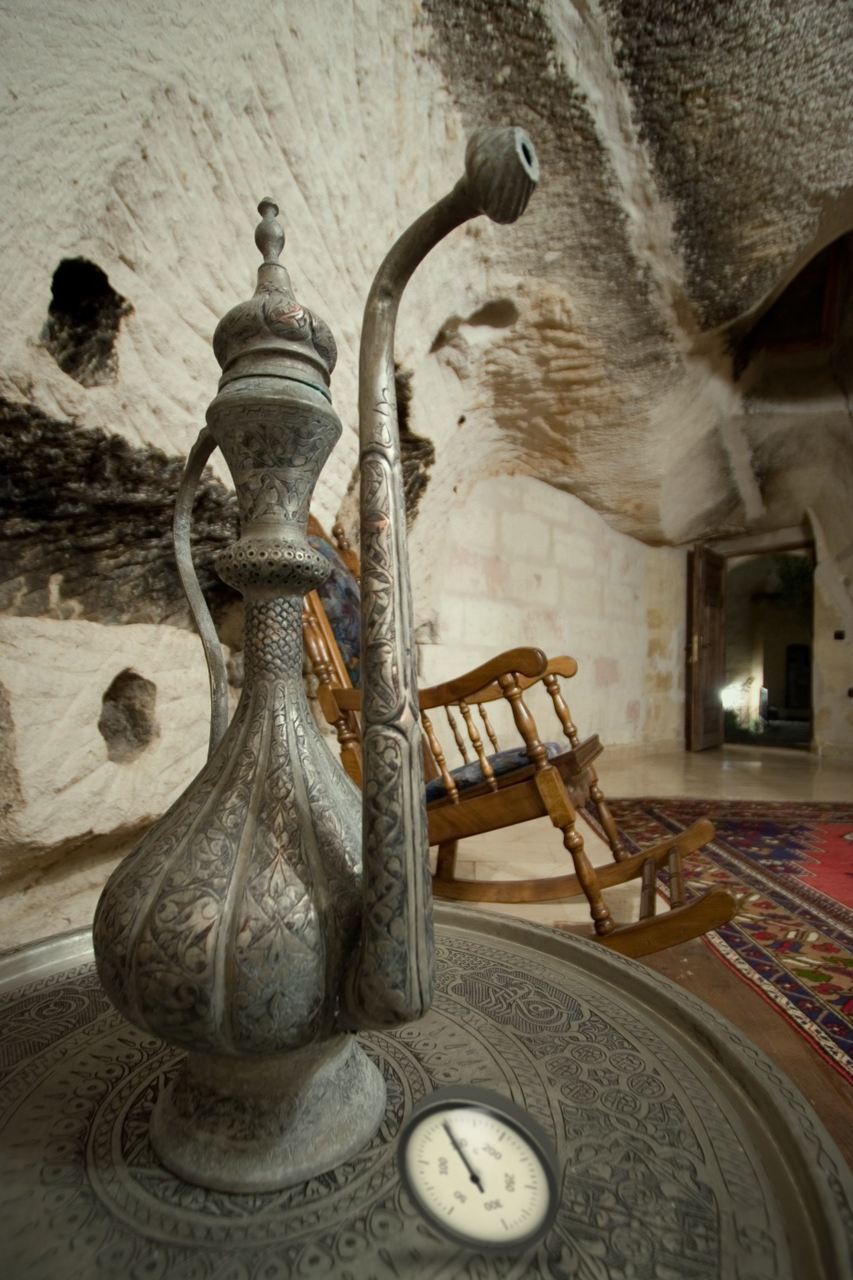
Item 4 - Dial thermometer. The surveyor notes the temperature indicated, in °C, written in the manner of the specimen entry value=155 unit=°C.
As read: value=150 unit=°C
